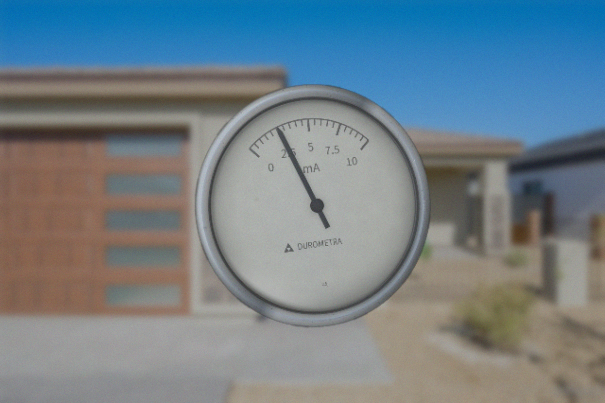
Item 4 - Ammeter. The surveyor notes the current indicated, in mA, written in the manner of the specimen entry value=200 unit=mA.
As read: value=2.5 unit=mA
